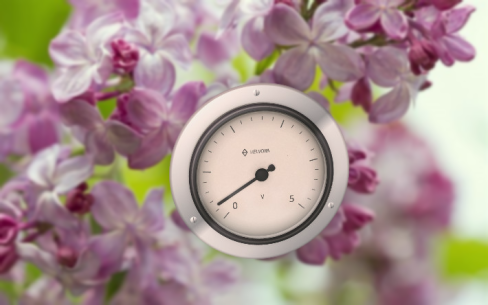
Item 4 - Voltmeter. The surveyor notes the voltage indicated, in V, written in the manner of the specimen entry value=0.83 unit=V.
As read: value=0.3 unit=V
